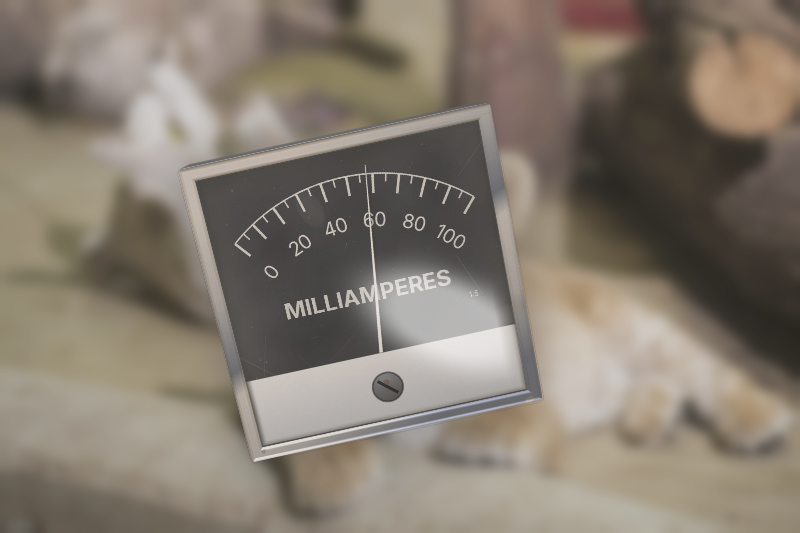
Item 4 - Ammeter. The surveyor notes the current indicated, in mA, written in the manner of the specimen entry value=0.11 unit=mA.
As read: value=57.5 unit=mA
